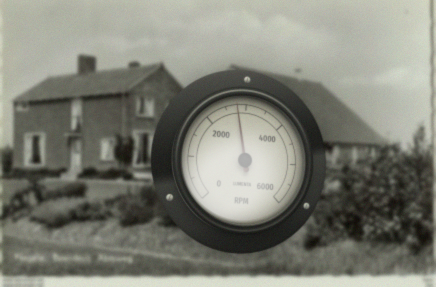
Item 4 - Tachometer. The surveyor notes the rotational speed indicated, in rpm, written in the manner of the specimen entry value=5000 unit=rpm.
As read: value=2750 unit=rpm
